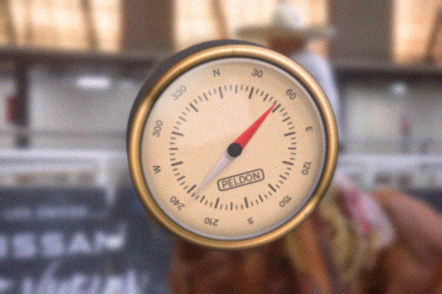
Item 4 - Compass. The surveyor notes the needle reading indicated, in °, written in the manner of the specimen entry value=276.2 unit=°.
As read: value=55 unit=°
